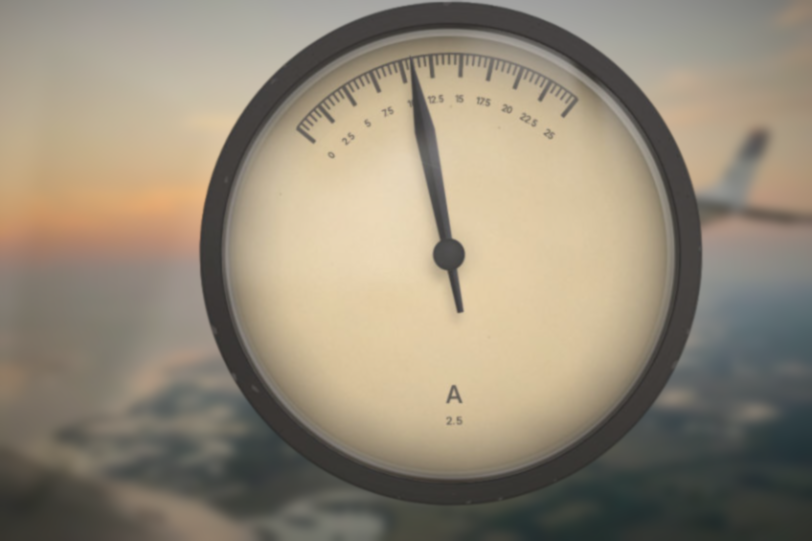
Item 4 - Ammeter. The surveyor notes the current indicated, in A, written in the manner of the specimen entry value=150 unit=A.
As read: value=11 unit=A
